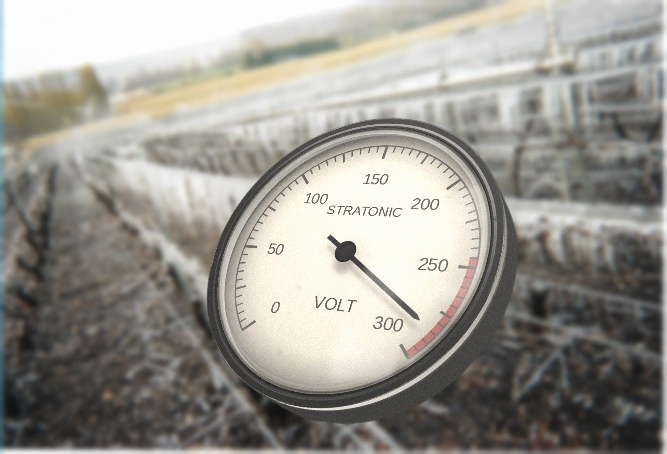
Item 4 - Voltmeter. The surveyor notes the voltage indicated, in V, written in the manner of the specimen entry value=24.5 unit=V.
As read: value=285 unit=V
